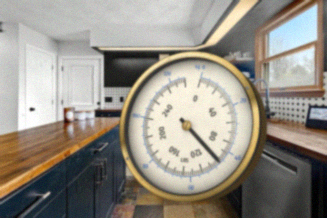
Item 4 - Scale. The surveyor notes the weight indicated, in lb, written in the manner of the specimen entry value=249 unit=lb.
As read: value=100 unit=lb
